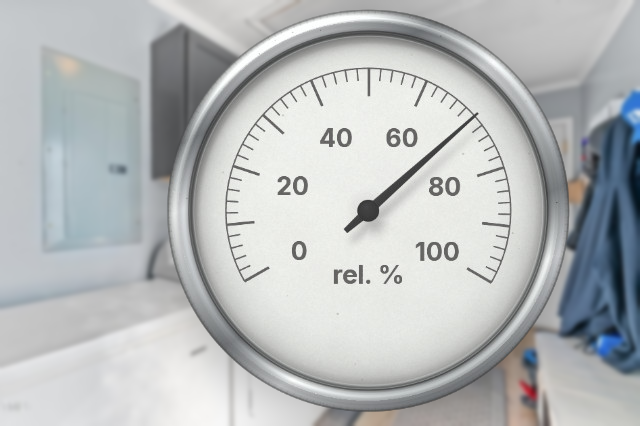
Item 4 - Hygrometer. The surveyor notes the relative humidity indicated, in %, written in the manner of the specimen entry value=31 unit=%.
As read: value=70 unit=%
